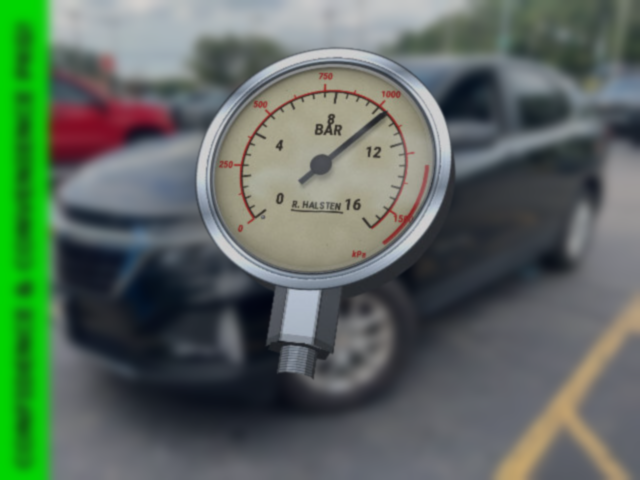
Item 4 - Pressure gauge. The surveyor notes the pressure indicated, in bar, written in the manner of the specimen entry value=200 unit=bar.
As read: value=10.5 unit=bar
